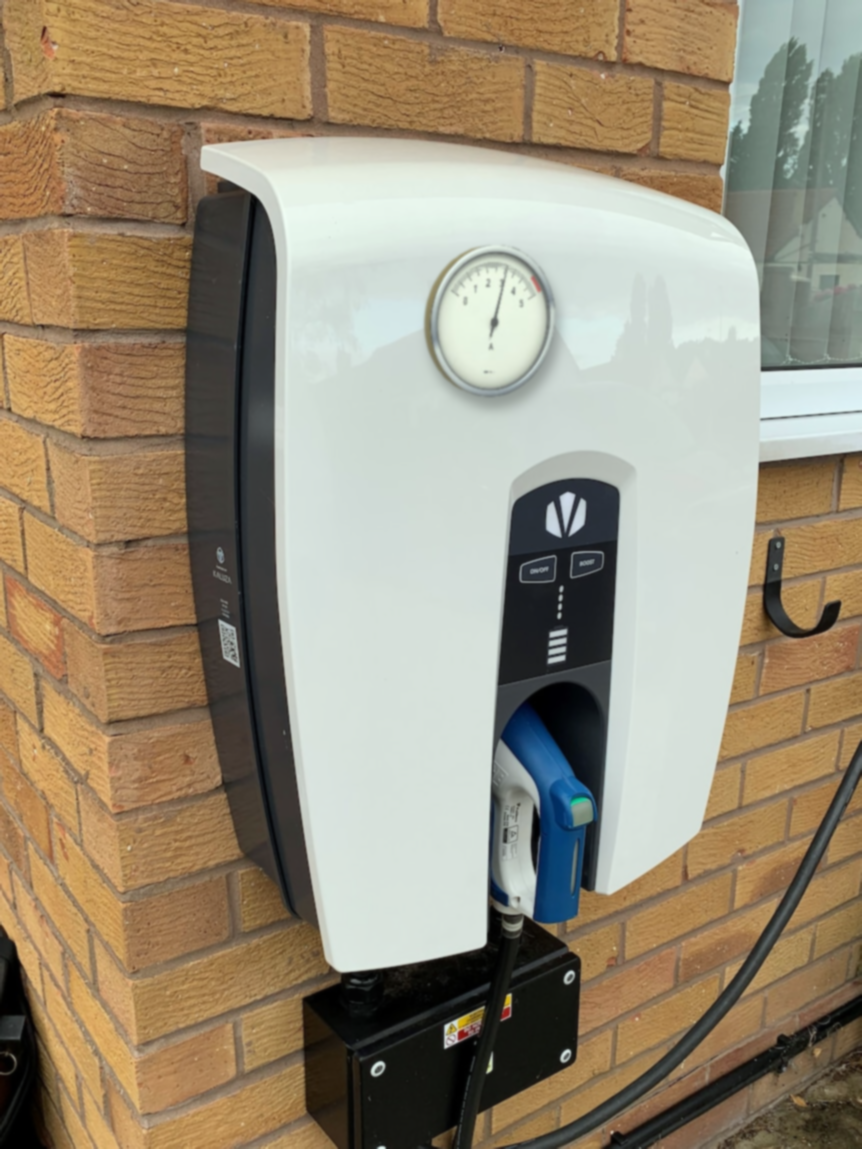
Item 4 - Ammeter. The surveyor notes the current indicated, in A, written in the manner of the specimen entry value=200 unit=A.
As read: value=3 unit=A
